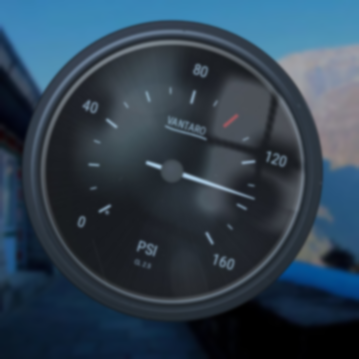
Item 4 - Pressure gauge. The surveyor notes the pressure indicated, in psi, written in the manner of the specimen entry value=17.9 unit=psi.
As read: value=135 unit=psi
